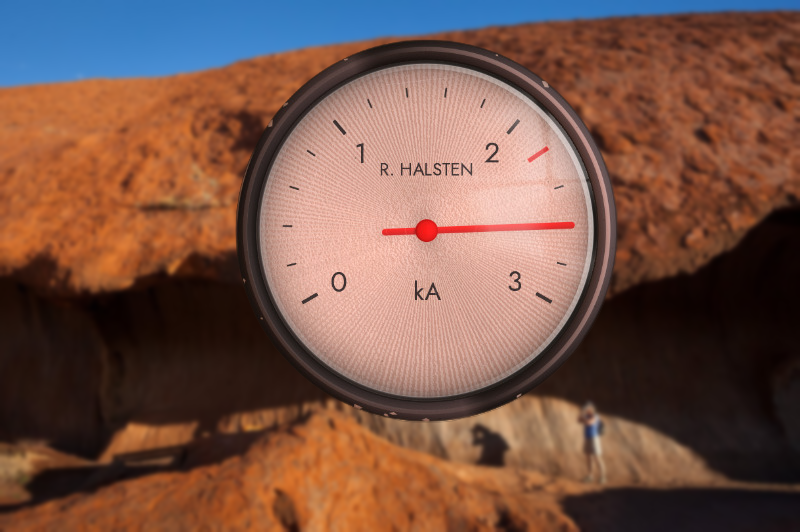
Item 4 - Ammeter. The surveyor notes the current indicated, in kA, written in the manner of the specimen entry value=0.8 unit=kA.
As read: value=2.6 unit=kA
